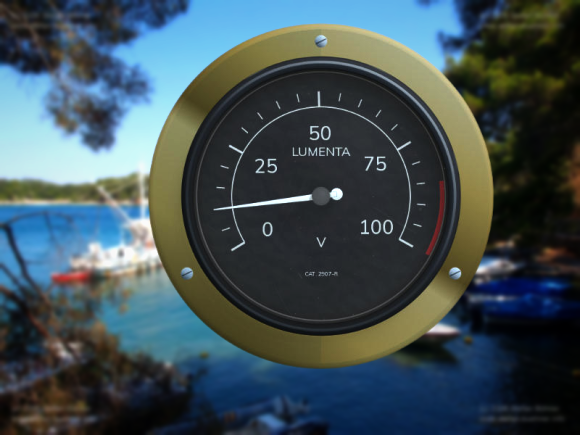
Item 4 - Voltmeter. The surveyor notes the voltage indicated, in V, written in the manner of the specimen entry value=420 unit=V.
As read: value=10 unit=V
